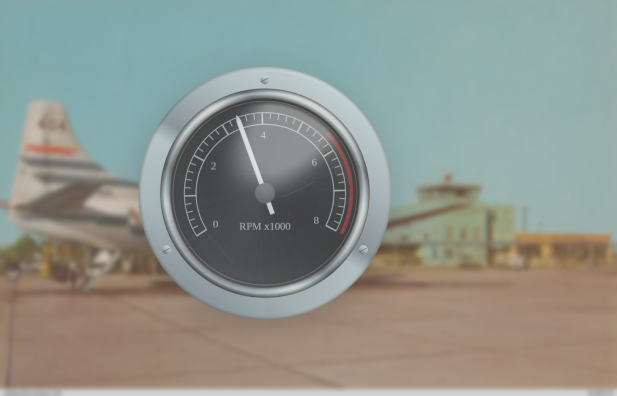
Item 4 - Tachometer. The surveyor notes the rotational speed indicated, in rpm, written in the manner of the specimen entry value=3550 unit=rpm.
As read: value=3400 unit=rpm
